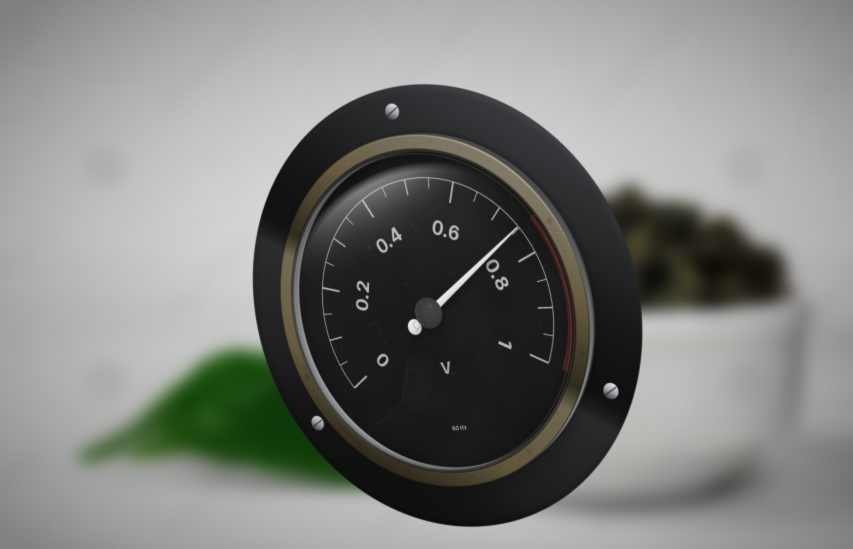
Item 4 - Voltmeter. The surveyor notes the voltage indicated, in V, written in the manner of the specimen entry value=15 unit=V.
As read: value=0.75 unit=V
